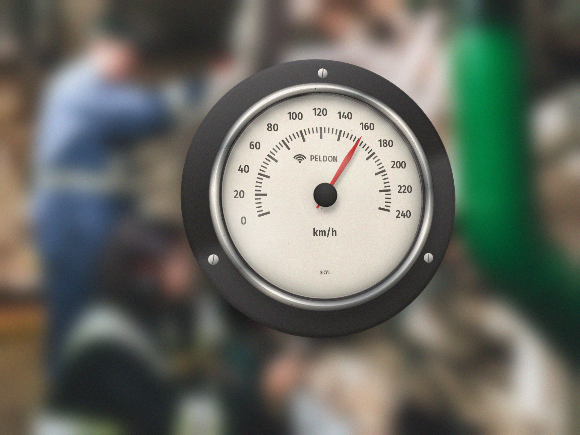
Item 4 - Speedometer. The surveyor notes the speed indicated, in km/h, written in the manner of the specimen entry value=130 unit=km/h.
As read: value=160 unit=km/h
